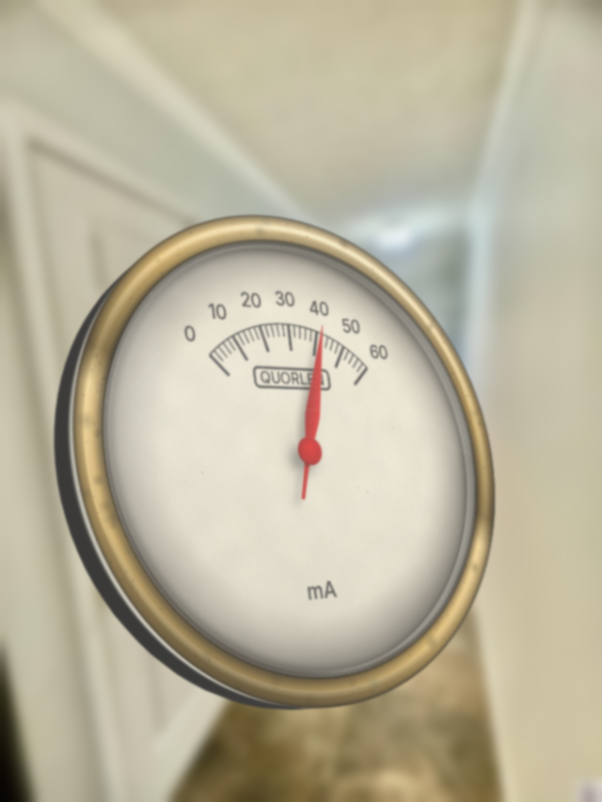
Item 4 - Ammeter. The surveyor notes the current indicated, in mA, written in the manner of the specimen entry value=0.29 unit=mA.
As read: value=40 unit=mA
